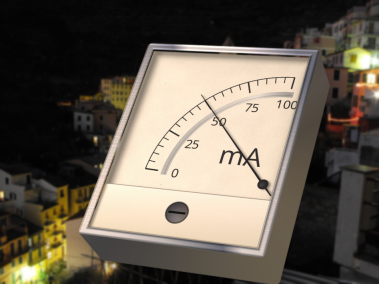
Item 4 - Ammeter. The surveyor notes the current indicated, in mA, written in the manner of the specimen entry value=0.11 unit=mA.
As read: value=50 unit=mA
